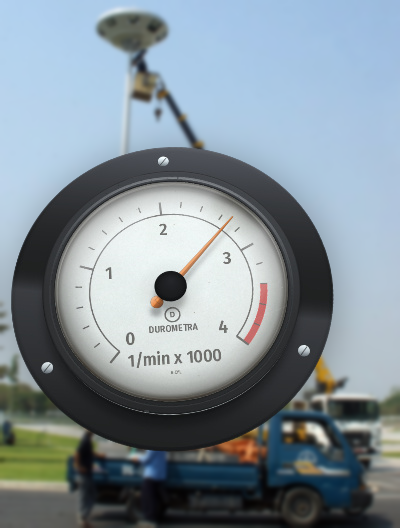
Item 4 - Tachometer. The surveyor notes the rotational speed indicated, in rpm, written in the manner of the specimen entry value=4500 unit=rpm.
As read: value=2700 unit=rpm
